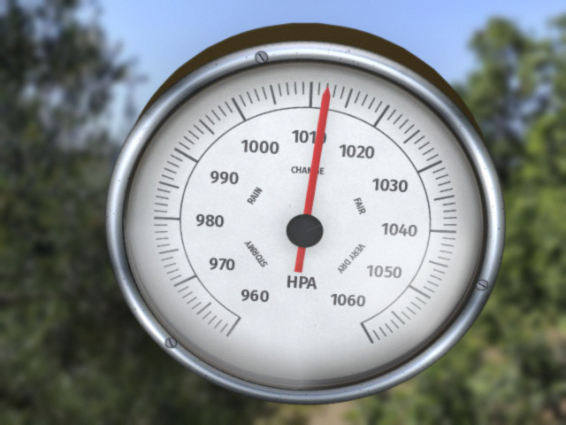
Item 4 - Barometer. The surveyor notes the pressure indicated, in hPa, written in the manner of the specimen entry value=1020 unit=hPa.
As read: value=1012 unit=hPa
